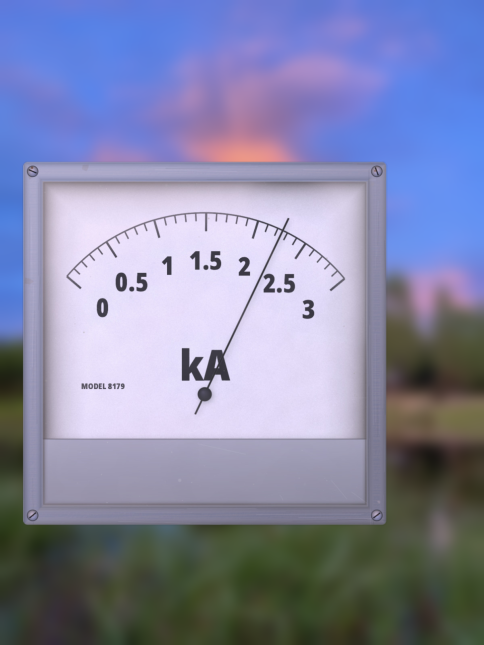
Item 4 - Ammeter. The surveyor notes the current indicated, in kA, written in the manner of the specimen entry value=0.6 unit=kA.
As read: value=2.25 unit=kA
